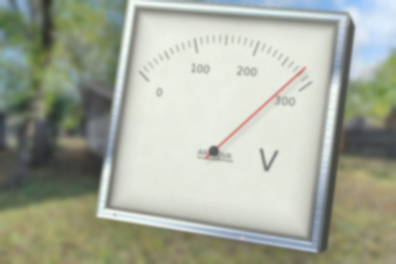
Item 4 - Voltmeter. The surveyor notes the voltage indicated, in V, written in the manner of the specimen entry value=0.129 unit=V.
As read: value=280 unit=V
